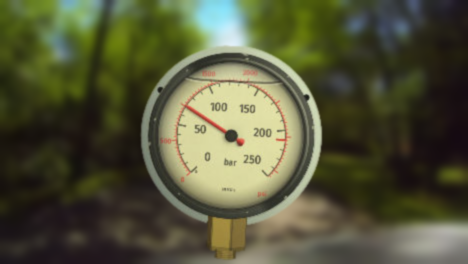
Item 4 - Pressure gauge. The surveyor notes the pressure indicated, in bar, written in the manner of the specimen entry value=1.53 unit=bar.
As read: value=70 unit=bar
